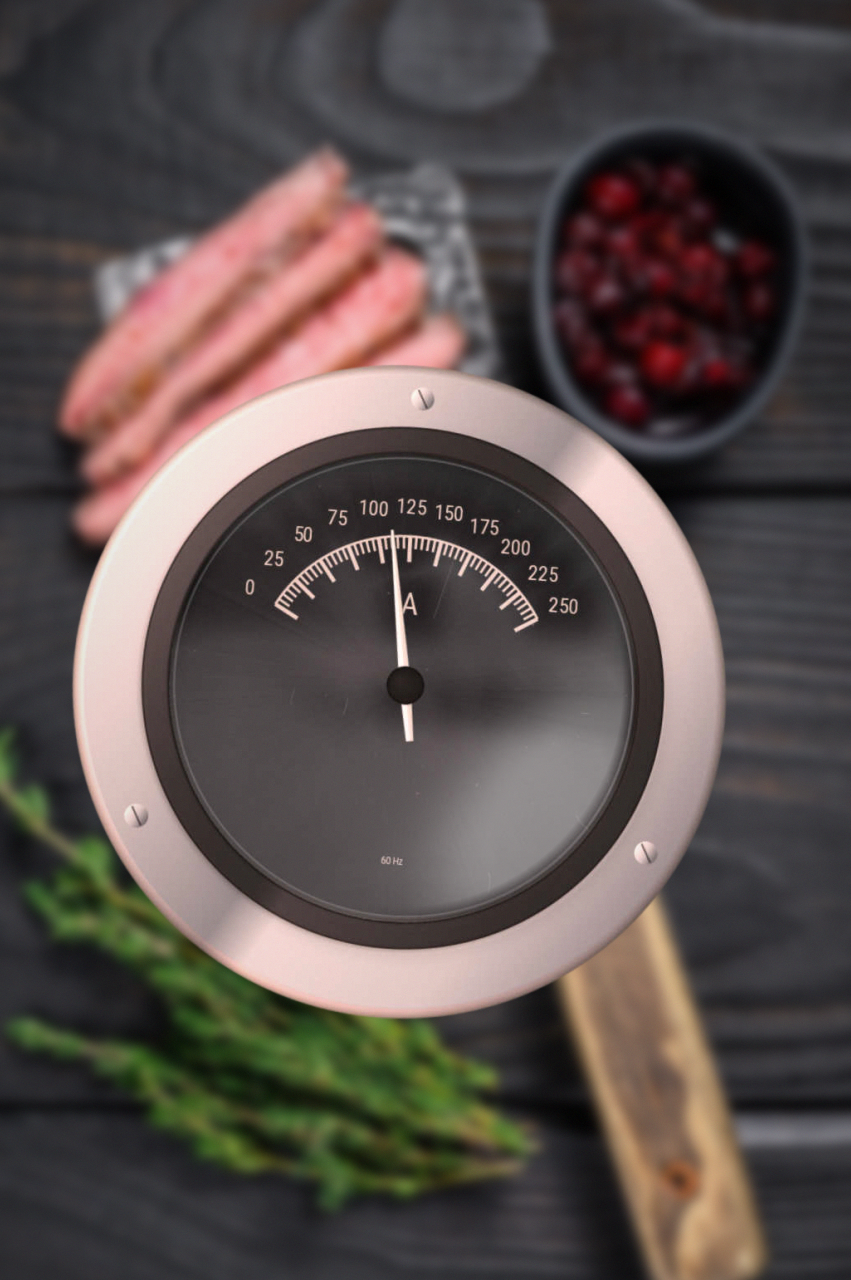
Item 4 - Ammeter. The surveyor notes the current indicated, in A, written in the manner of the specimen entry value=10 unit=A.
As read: value=110 unit=A
